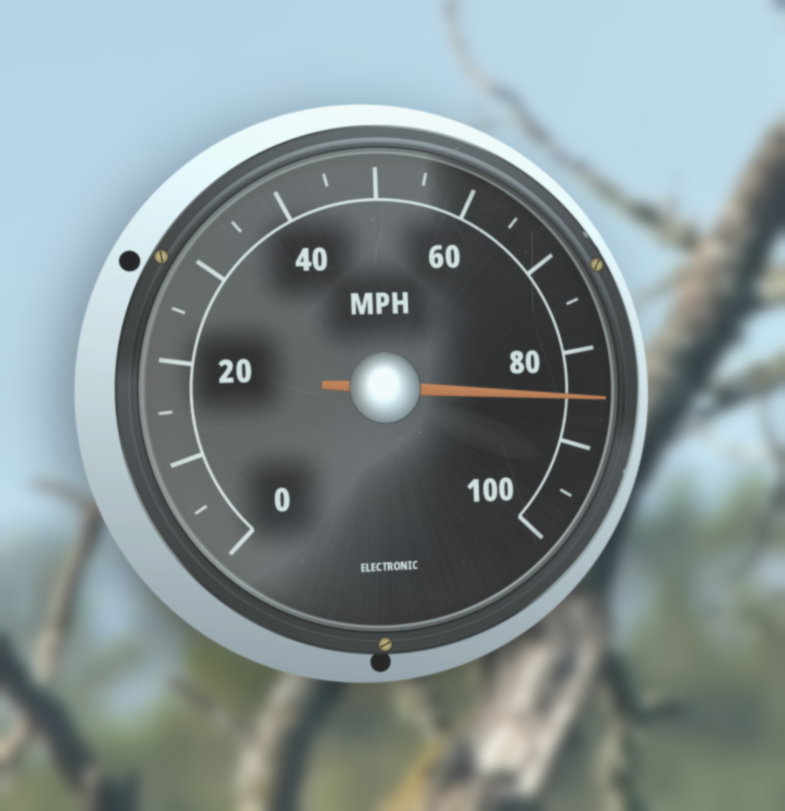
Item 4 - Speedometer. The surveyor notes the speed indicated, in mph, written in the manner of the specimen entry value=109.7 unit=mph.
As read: value=85 unit=mph
